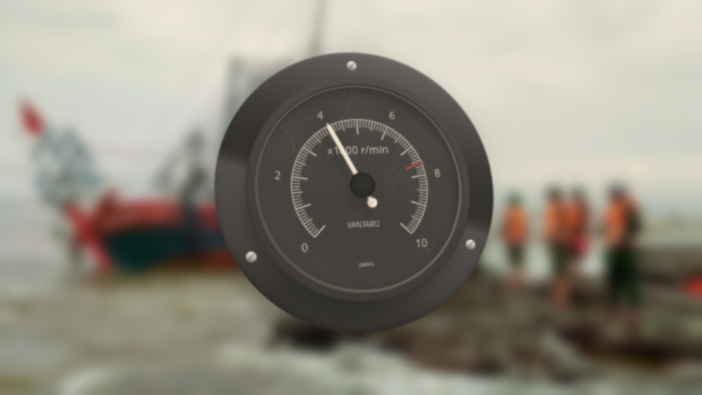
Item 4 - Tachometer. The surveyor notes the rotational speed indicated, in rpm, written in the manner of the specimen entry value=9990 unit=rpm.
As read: value=4000 unit=rpm
